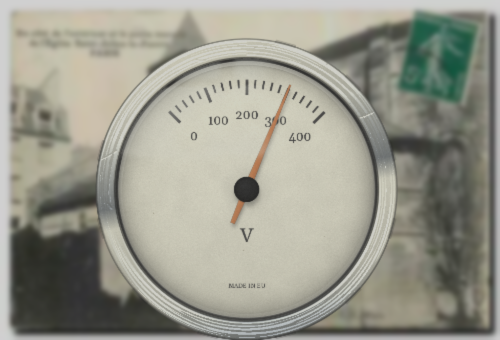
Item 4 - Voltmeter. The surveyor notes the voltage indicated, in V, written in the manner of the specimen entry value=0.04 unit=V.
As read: value=300 unit=V
